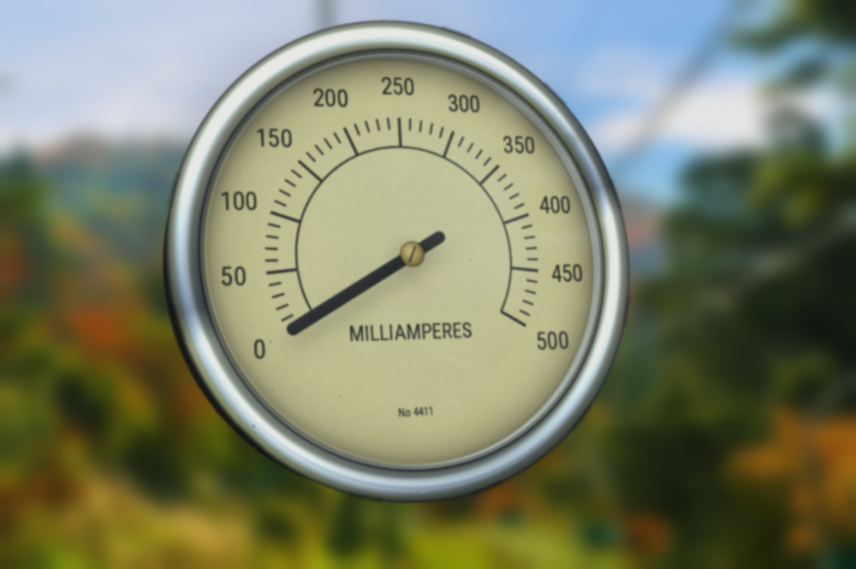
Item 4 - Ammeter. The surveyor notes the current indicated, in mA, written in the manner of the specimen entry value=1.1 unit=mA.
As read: value=0 unit=mA
